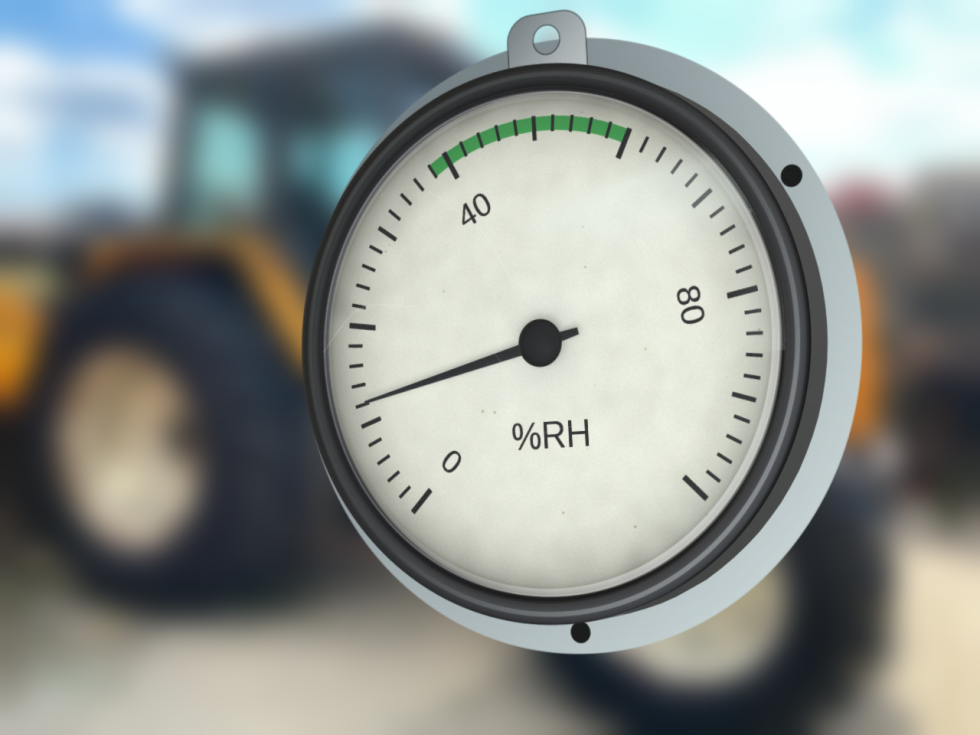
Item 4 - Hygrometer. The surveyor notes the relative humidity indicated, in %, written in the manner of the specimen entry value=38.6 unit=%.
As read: value=12 unit=%
